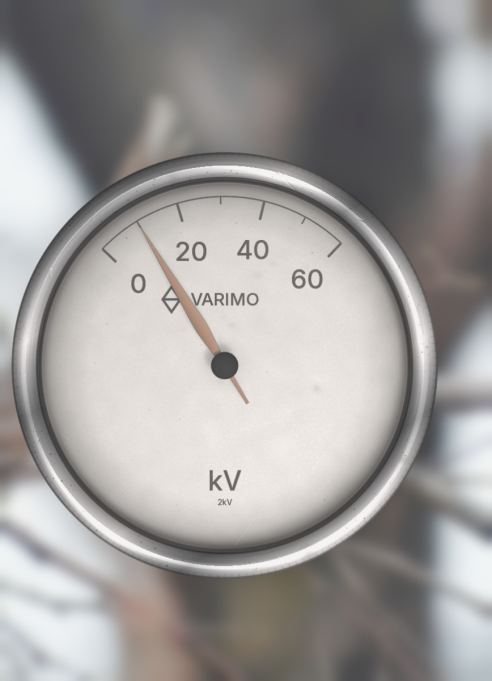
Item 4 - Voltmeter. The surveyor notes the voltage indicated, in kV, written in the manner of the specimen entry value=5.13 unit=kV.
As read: value=10 unit=kV
